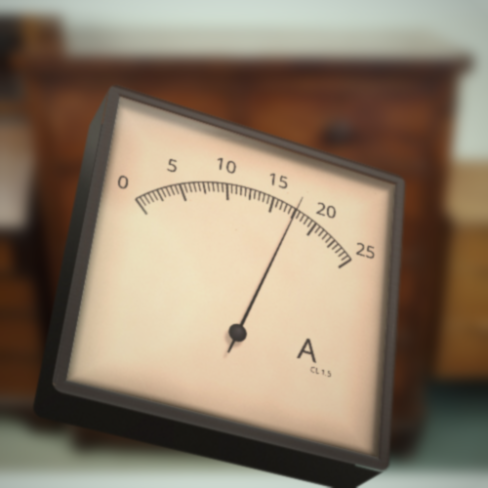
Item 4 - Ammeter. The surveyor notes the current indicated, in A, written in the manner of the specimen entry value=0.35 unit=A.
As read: value=17.5 unit=A
